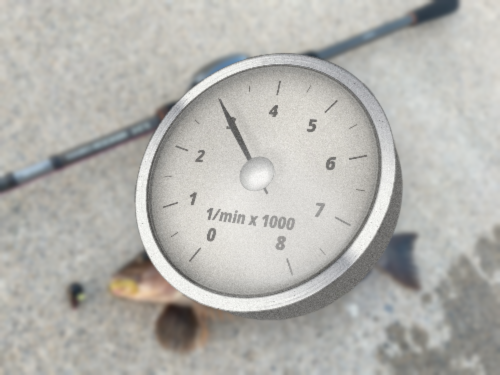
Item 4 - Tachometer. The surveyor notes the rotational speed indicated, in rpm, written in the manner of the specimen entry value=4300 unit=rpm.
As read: value=3000 unit=rpm
